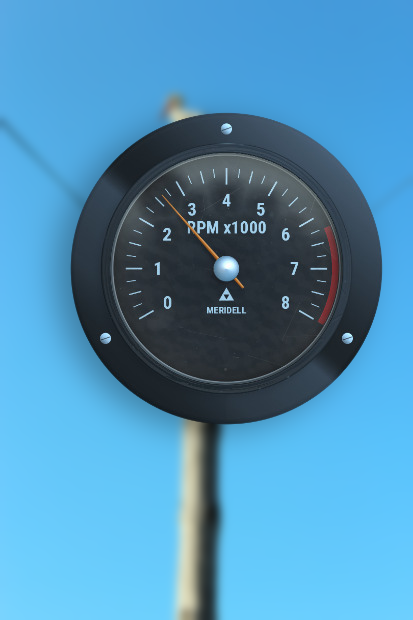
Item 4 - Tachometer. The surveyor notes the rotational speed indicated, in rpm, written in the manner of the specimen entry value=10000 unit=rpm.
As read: value=2625 unit=rpm
